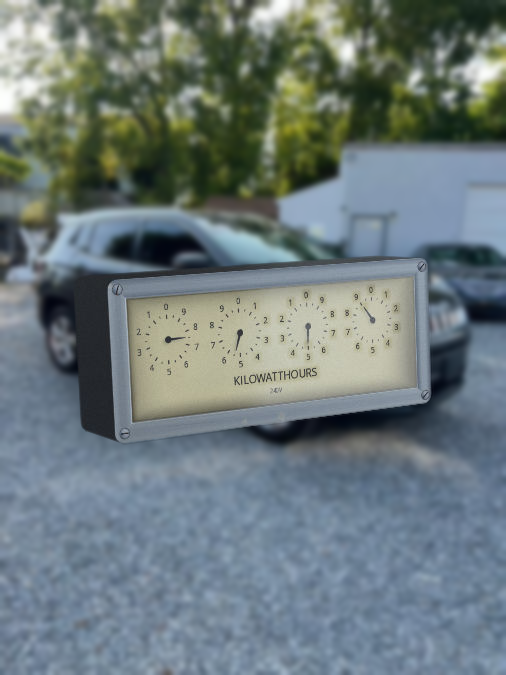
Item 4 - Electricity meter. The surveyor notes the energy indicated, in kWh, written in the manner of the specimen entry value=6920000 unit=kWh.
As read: value=7549 unit=kWh
